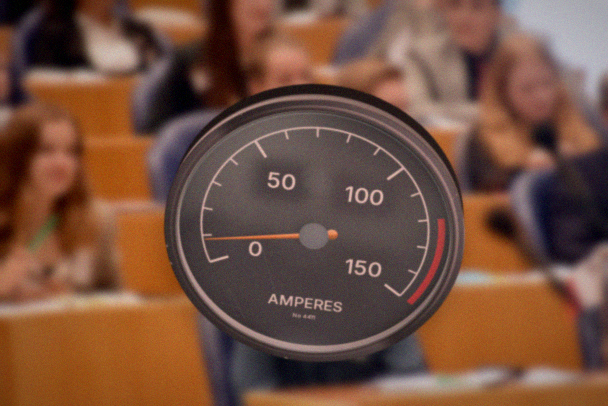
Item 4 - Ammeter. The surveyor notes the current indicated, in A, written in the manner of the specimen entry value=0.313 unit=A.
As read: value=10 unit=A
